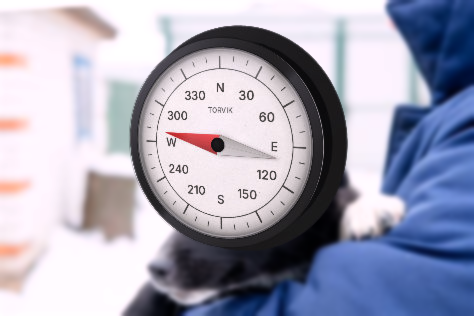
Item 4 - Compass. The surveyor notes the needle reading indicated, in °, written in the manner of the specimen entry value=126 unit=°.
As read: value=280 unit=°
